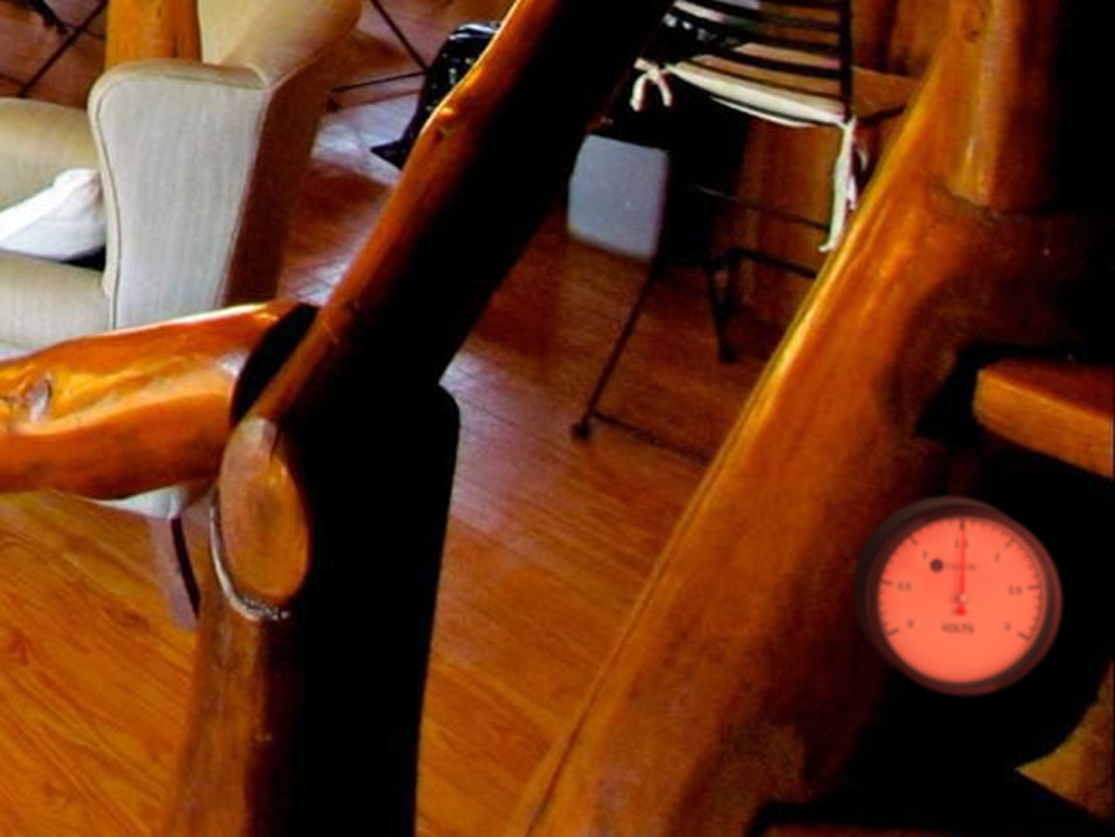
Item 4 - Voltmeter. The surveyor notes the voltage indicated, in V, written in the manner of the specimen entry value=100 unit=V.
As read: value=1.5 unit=V
